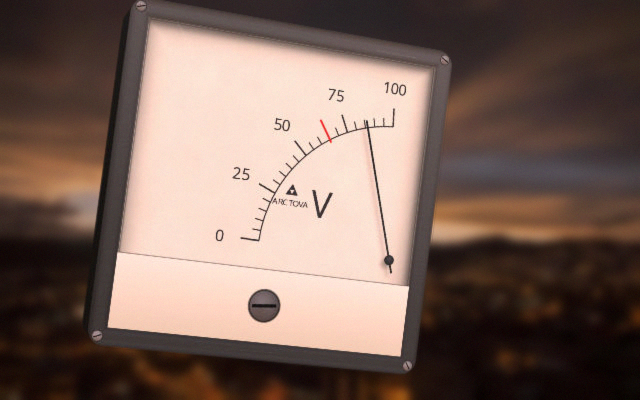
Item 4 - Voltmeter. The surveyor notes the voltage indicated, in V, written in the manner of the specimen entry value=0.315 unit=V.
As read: value=85 unit=V
